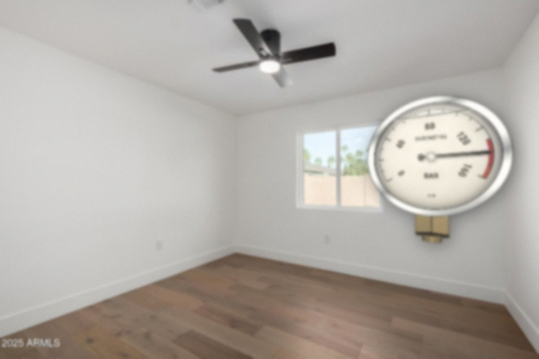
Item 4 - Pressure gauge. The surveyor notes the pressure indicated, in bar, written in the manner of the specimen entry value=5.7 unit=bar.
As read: value=140 unit=bar
